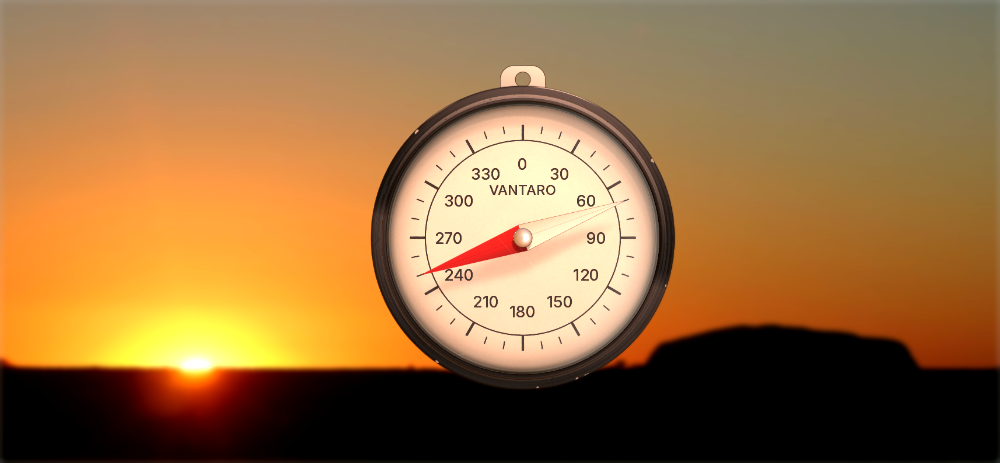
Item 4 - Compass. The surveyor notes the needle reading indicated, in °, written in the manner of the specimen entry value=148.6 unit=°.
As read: value=250 unit=°
